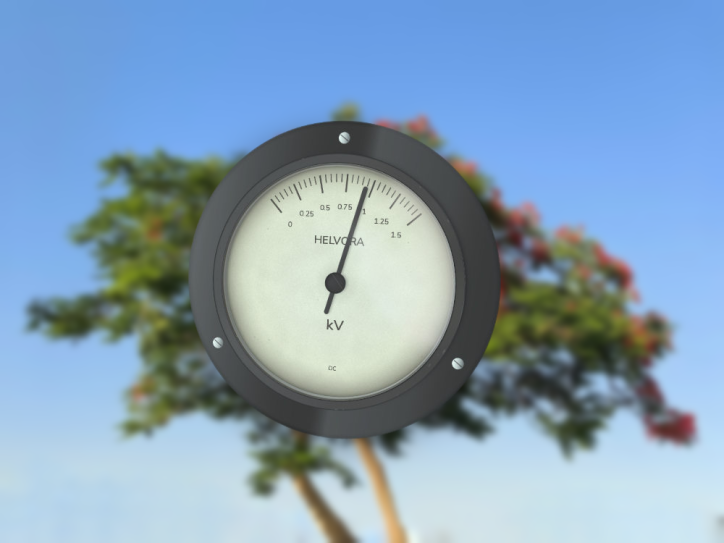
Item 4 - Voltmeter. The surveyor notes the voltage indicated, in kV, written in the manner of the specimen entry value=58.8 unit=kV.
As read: value=0.95 unit=kV
